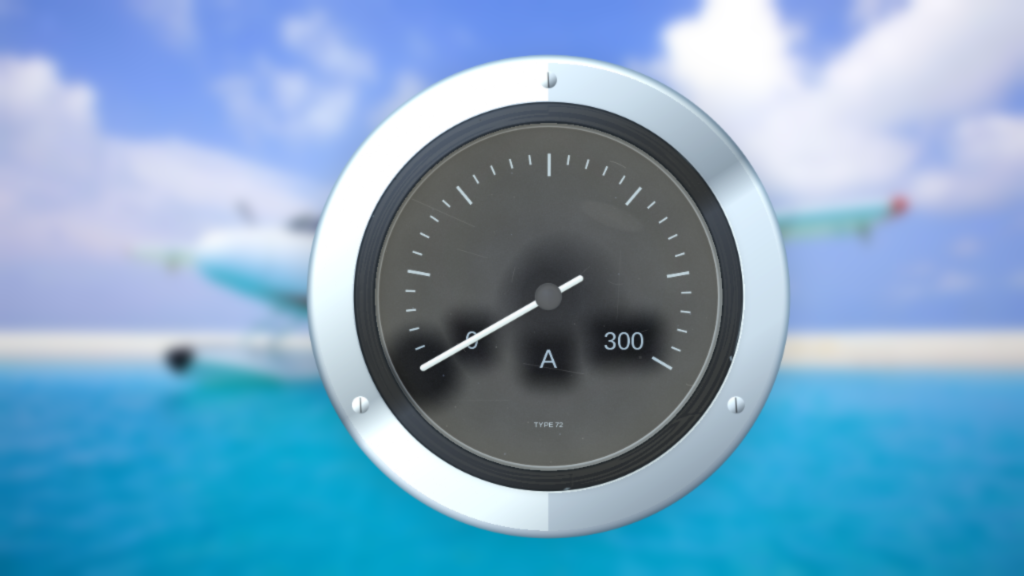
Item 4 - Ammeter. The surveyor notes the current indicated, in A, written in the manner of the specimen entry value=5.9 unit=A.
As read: value=0 unit=A
